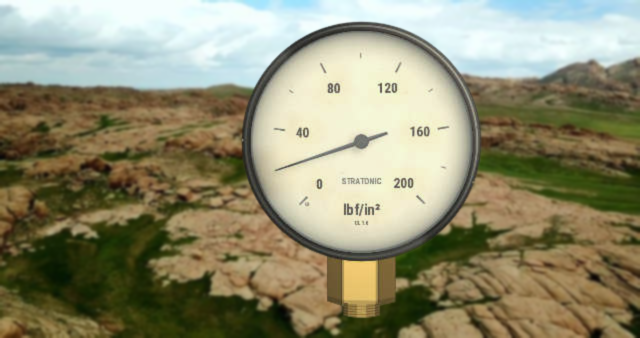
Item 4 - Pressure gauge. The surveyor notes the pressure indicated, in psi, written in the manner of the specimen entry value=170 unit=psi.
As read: value=20 unit=psi
